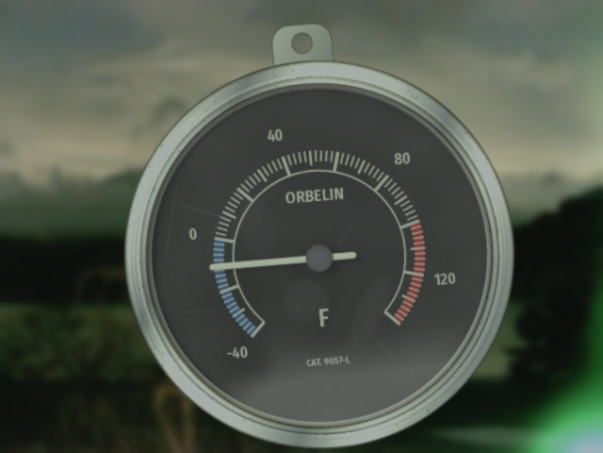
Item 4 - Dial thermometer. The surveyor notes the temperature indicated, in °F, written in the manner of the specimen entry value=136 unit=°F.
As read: value=-10 unit=°F
